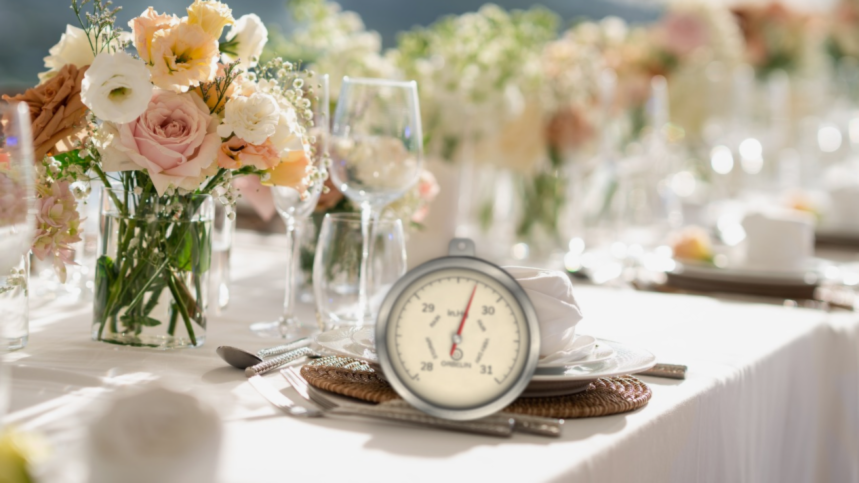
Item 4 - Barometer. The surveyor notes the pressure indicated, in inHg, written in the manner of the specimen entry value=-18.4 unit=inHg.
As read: value=29.7 unit=inHg
